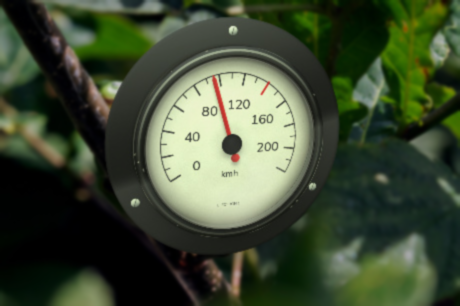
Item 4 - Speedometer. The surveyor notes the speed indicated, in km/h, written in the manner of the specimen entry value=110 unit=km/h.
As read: value=95 unit=km/h
